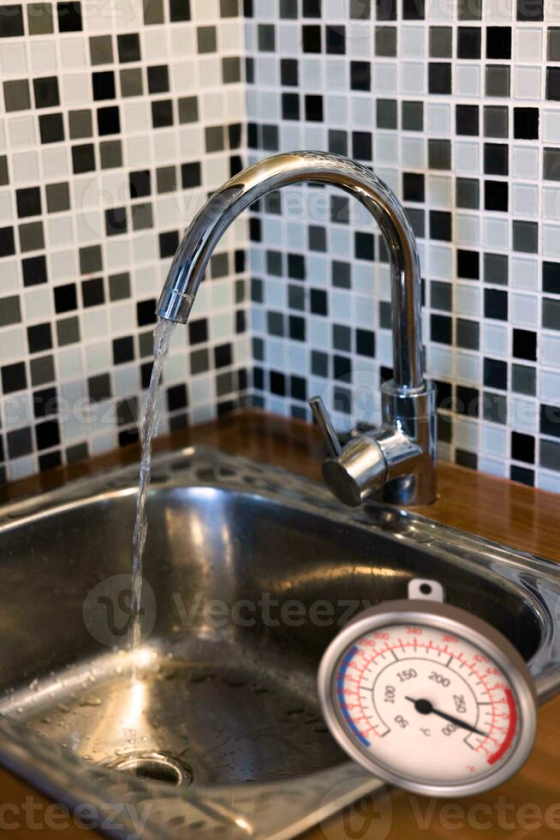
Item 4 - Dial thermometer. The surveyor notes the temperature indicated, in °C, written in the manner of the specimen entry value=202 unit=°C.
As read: value=280 unit=°C
